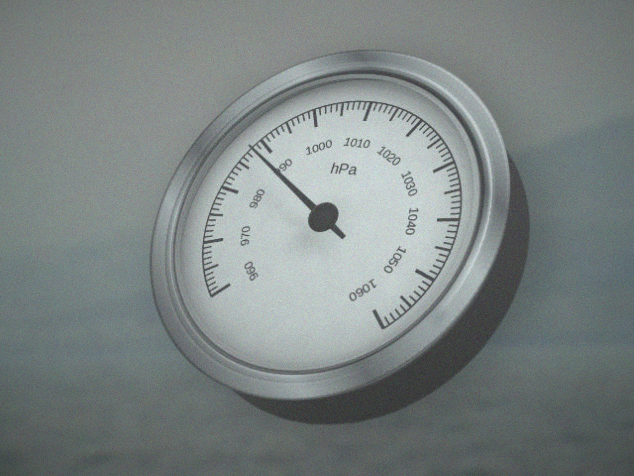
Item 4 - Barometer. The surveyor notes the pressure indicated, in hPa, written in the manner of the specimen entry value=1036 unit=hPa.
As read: value=988 unit=hPa
